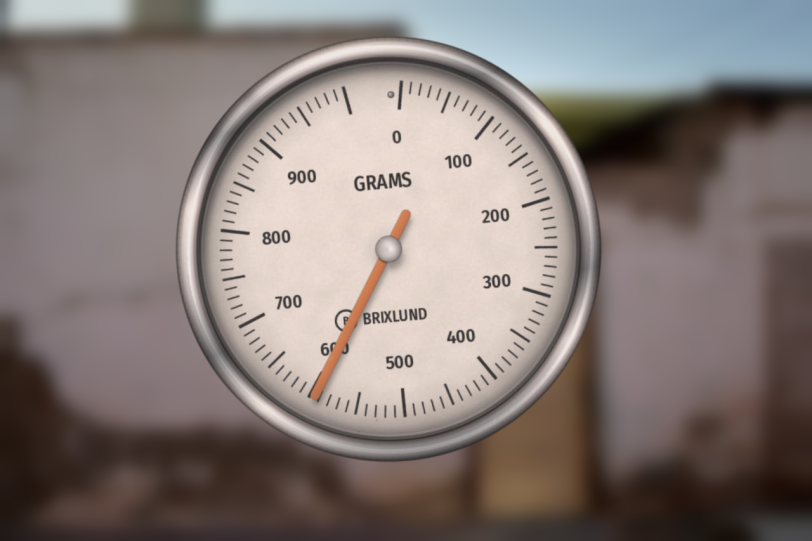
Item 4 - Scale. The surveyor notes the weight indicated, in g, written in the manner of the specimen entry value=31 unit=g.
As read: value=595 unit=g
